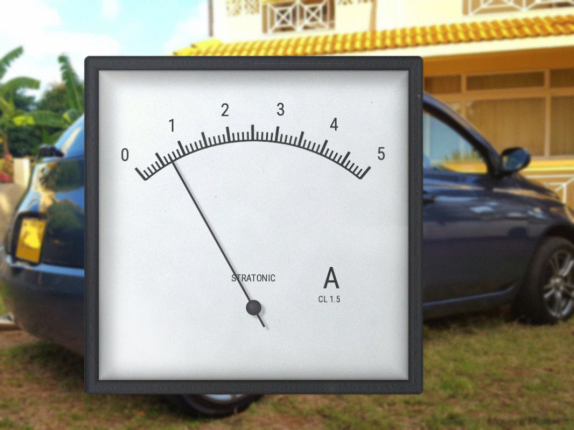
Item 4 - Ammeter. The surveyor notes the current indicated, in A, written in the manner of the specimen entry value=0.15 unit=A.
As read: value=0.7 unit=A
